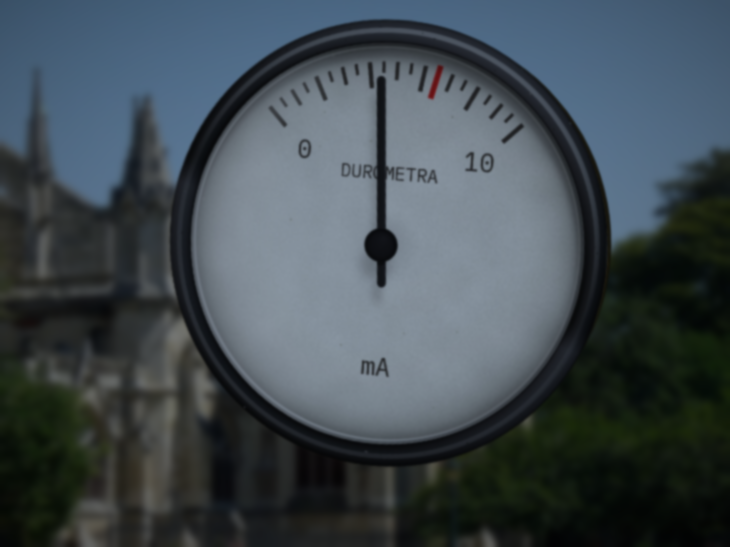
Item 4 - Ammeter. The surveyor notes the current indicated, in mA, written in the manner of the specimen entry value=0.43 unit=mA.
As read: value=4.5 unit=mA
